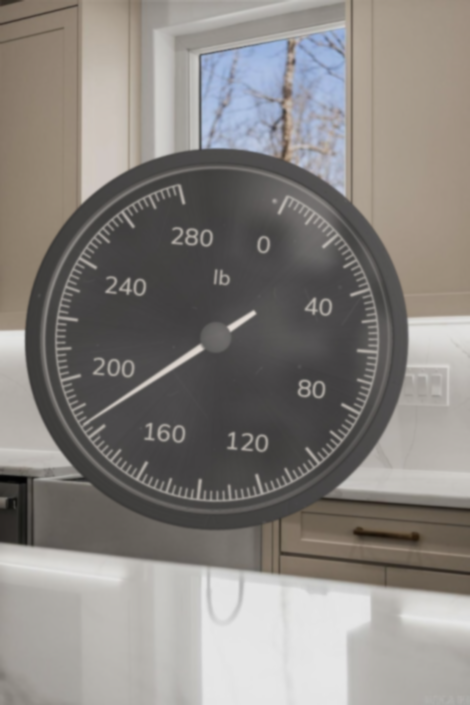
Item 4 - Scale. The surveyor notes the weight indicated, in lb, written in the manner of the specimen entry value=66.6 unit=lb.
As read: value=184 unit=lb
